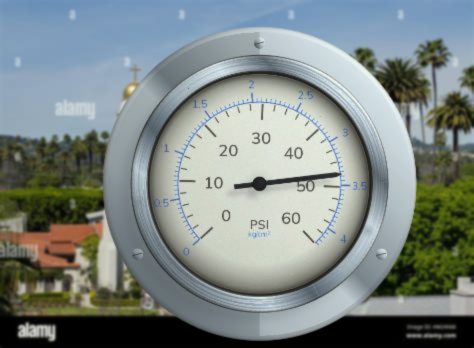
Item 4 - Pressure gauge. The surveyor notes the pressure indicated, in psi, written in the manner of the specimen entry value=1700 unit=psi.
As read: value=48 unit=psi
